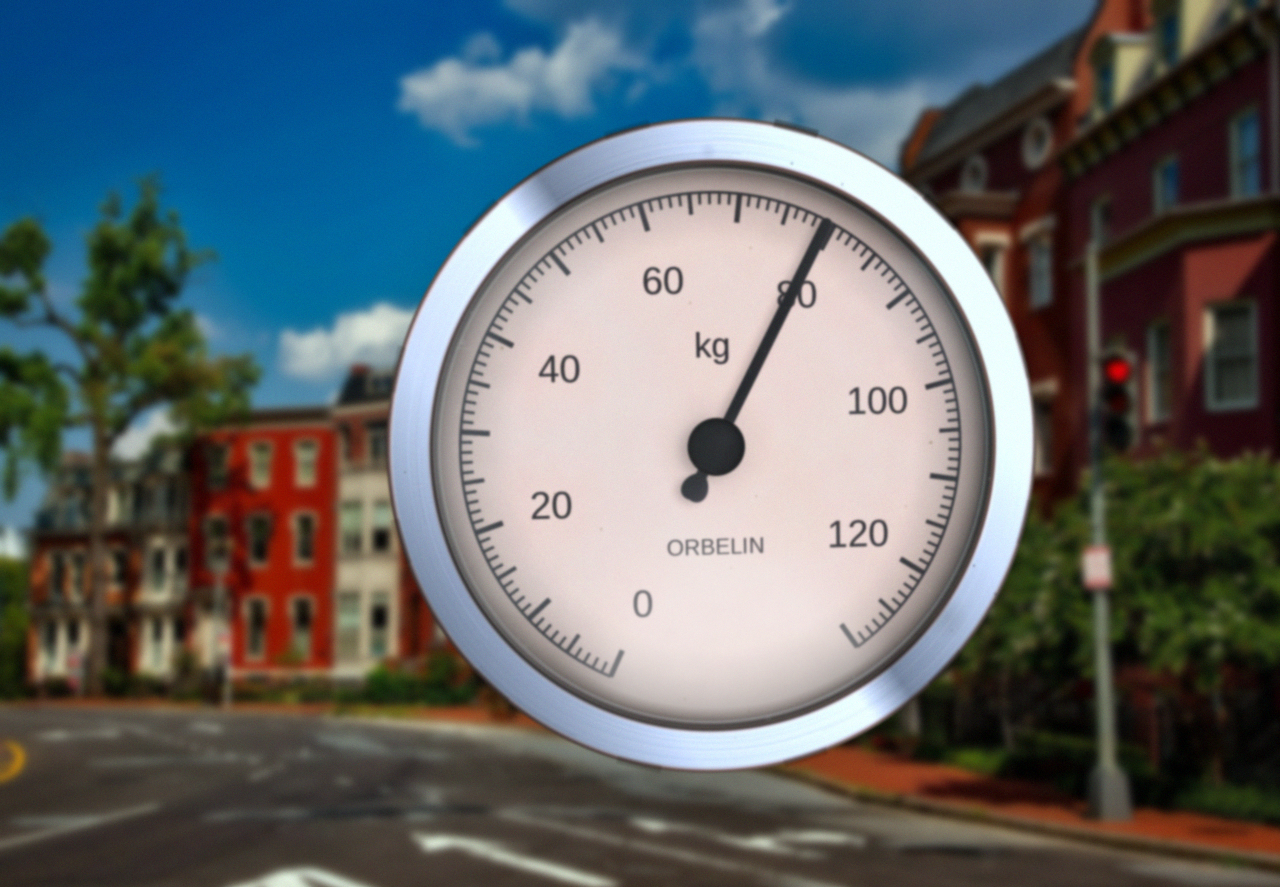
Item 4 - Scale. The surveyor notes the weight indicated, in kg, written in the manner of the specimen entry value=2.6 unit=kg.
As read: value=79 unit=kg
